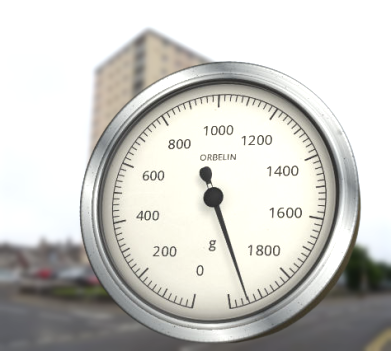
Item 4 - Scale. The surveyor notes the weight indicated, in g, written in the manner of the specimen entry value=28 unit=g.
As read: value=1940 unit=g
